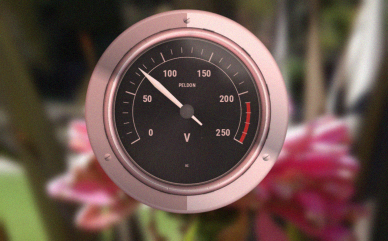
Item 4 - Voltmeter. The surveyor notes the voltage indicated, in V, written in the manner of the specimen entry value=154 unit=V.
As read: value=75 unit=V
